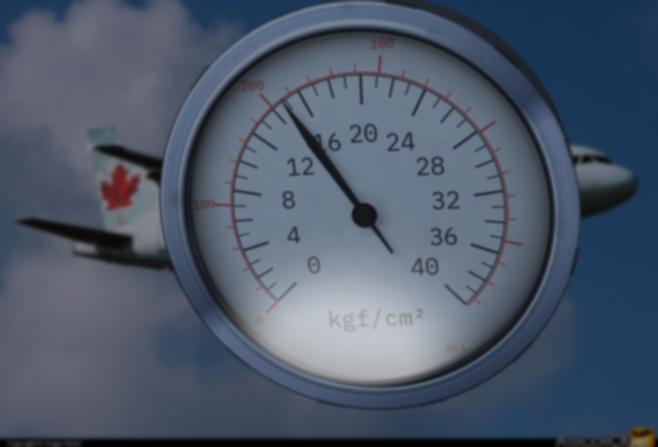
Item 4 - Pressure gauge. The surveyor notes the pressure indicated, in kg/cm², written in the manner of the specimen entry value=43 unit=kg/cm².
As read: value=15 unit=kg/cm²
